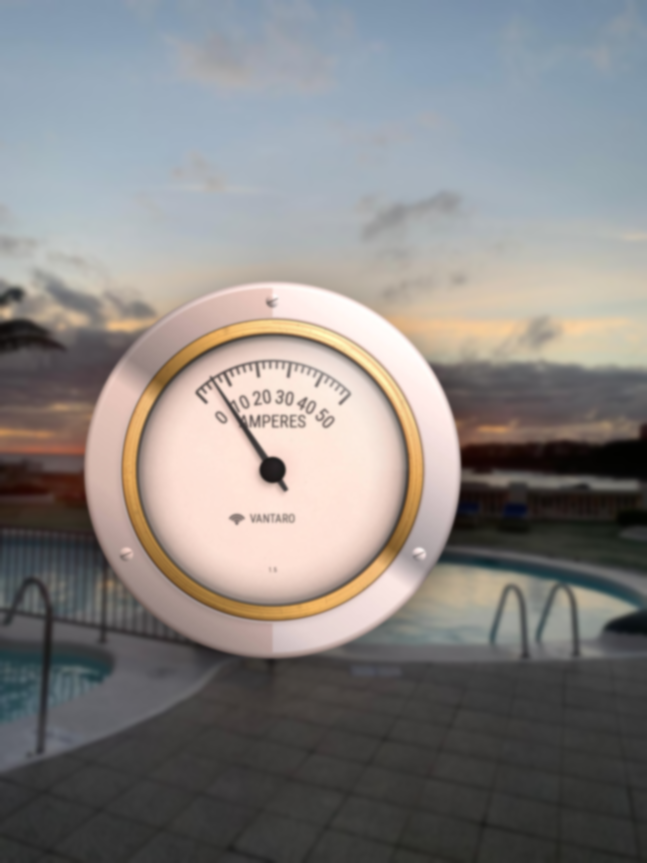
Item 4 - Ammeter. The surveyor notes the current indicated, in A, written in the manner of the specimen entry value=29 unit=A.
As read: value=6 unit=A
